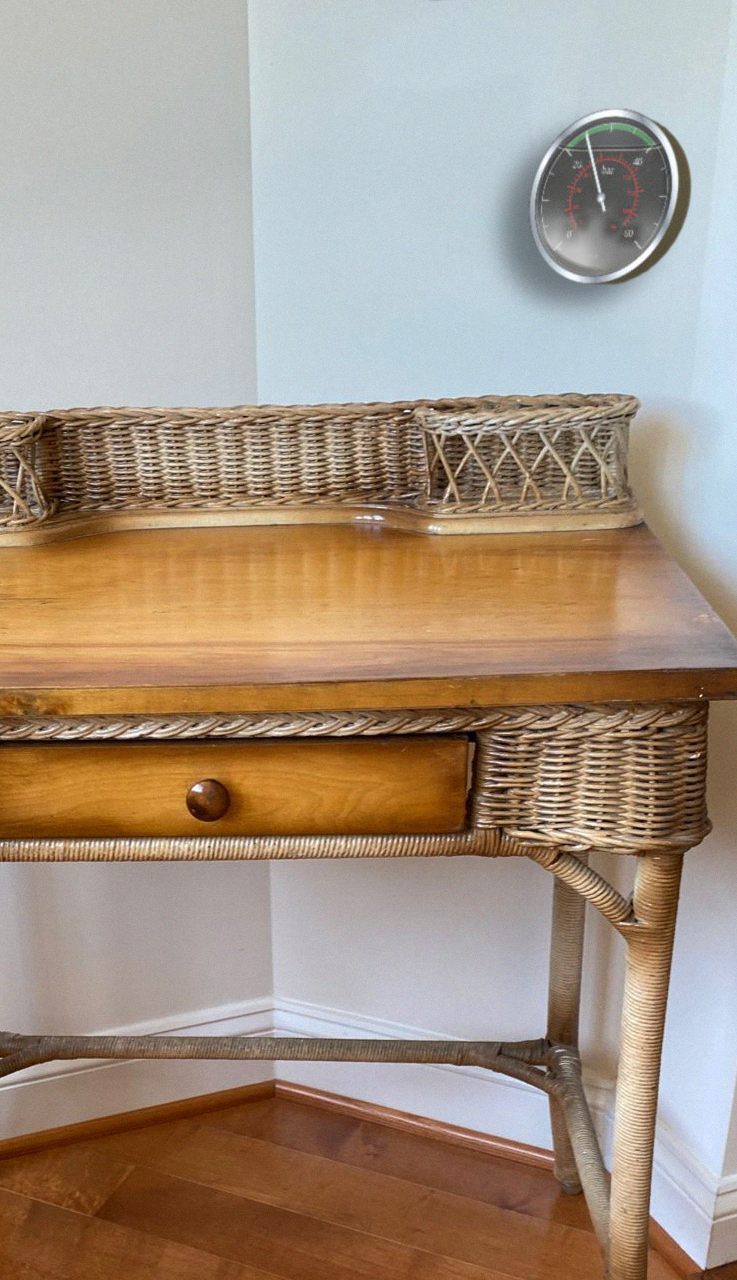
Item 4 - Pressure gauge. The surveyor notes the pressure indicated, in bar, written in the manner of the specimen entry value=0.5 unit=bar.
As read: value=25 unit=bar
